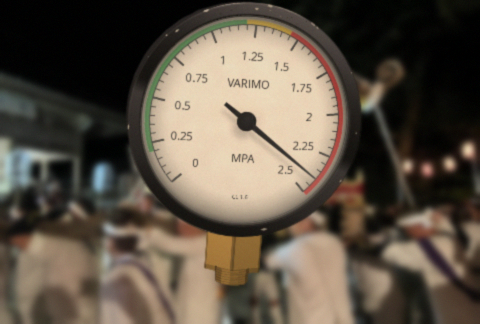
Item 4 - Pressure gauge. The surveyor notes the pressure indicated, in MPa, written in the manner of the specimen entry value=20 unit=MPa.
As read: value=2.4 unit=MPa
